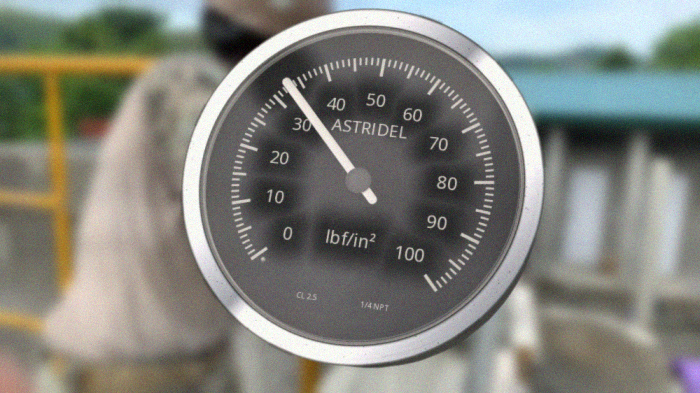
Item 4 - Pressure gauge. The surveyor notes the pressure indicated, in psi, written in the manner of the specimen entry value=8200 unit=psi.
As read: value=33 unit=psi
